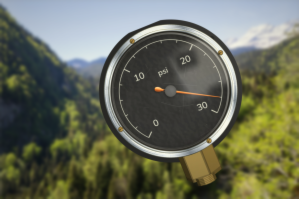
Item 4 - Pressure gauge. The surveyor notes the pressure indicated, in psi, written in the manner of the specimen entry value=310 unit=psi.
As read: value=28 unit=psi
